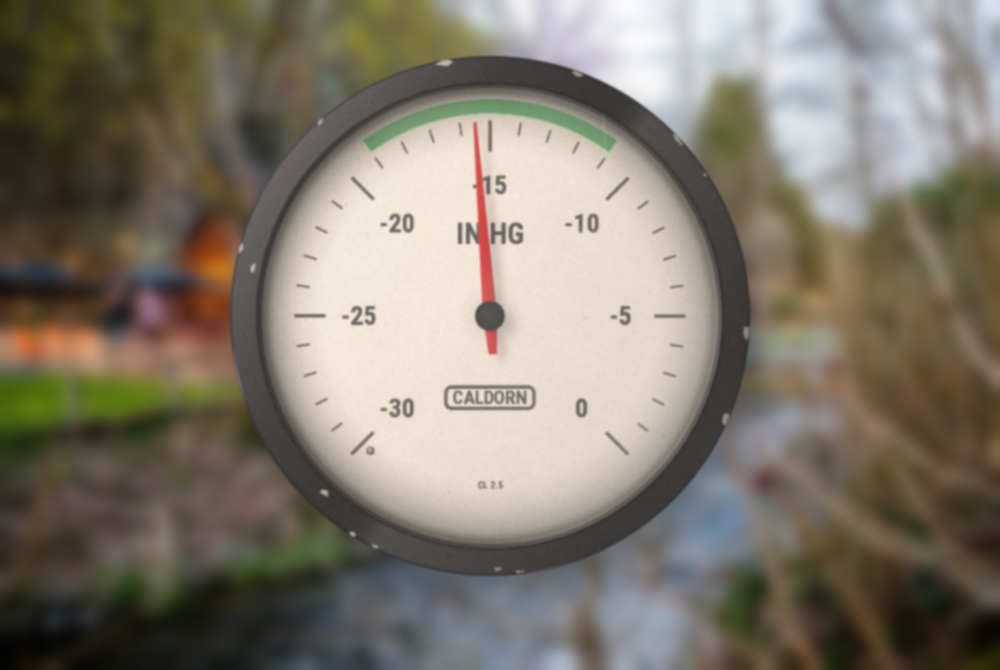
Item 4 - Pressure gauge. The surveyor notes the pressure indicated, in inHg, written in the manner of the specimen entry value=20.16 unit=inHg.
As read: value=-15.5 unit=inHg
